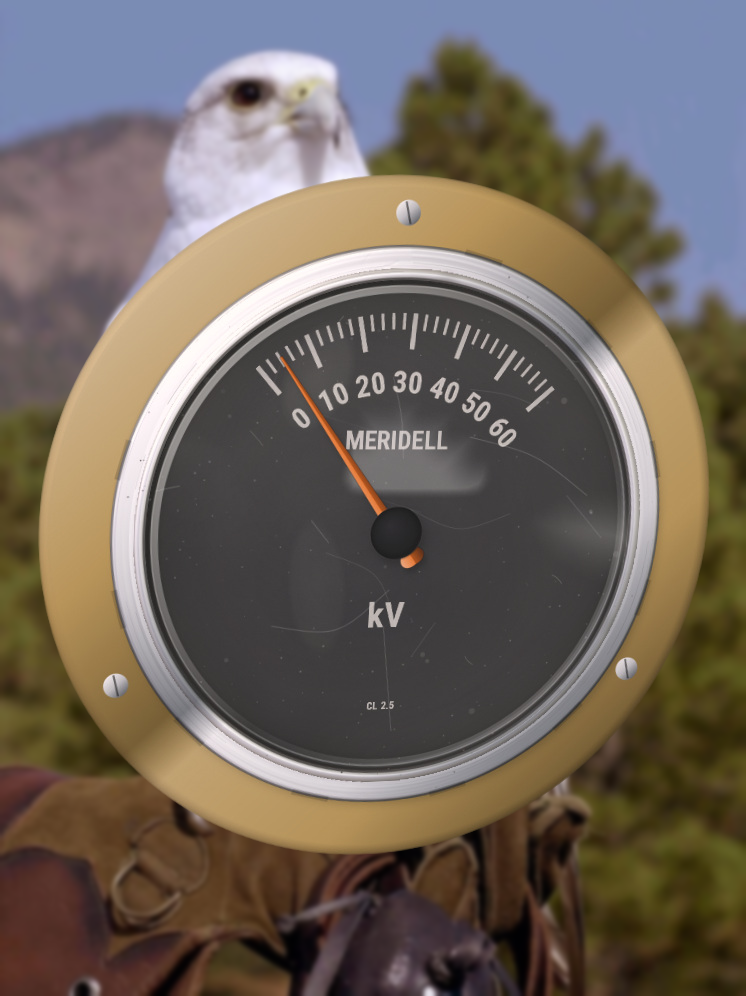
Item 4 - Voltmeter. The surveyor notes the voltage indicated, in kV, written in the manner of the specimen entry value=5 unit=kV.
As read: value=4 unit=kV
